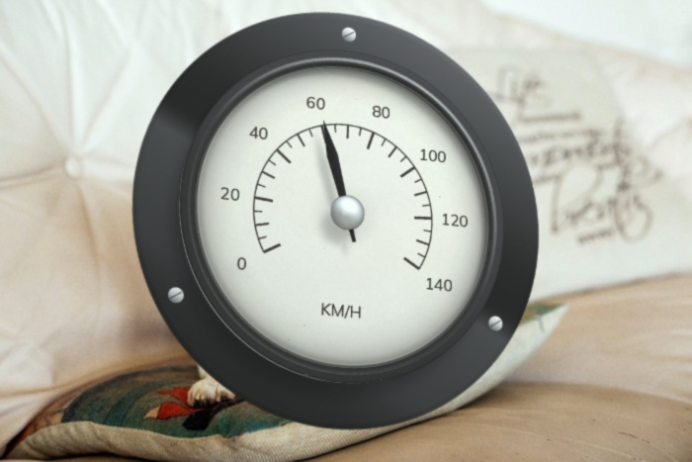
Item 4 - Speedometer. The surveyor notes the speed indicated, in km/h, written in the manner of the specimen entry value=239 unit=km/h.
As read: value=60 unit=km/h
